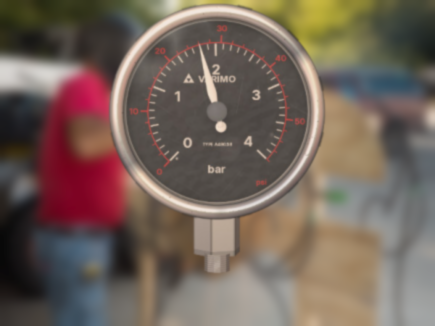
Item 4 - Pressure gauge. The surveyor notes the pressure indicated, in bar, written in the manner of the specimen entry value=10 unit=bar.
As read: value=1.8 unit=bar
